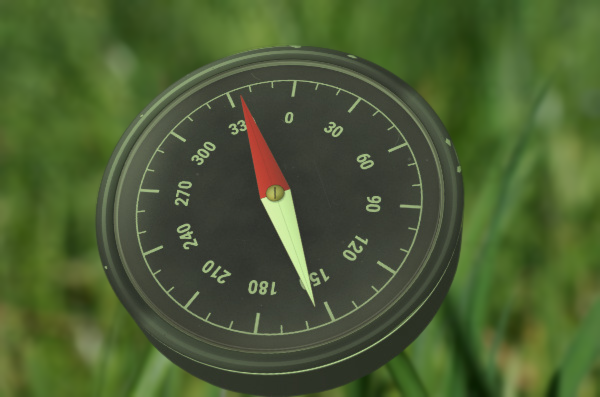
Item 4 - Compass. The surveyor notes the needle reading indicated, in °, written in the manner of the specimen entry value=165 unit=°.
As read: value=335 unit=°
